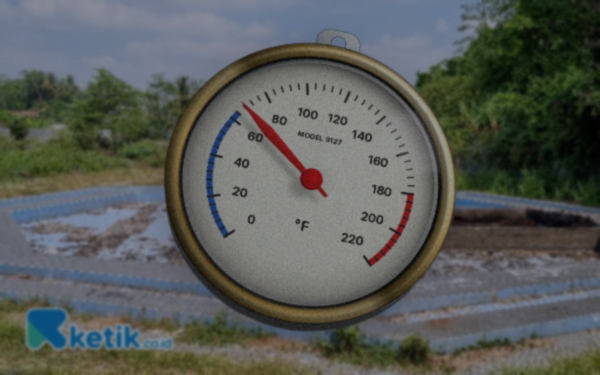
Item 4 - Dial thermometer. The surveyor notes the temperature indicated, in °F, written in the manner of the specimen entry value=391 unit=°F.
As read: value=68 unit=°F
